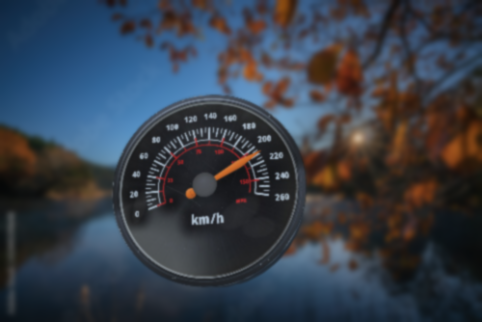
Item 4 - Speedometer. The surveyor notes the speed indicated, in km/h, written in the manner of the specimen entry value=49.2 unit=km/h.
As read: value=210 unit=km/h
